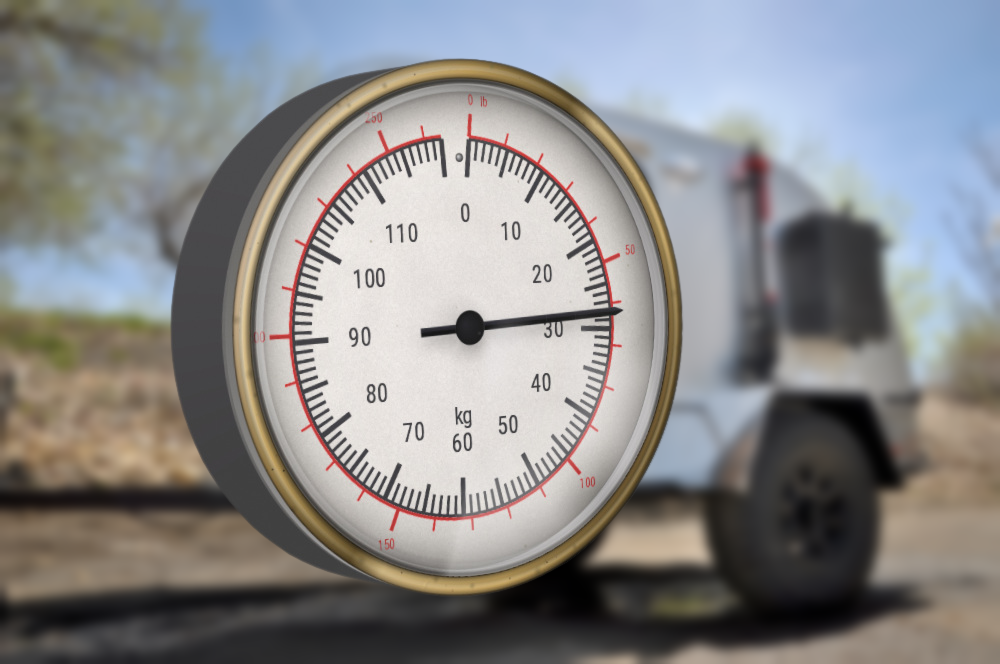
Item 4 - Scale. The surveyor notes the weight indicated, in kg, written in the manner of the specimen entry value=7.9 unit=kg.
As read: value=28 unit=kg
